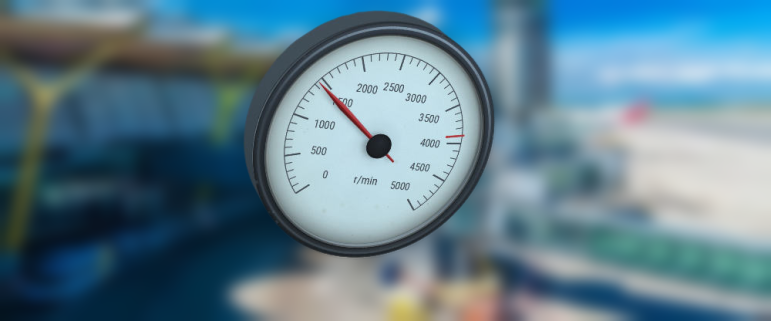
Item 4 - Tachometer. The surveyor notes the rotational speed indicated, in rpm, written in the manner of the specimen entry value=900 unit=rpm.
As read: value=1450 unit=rpm
